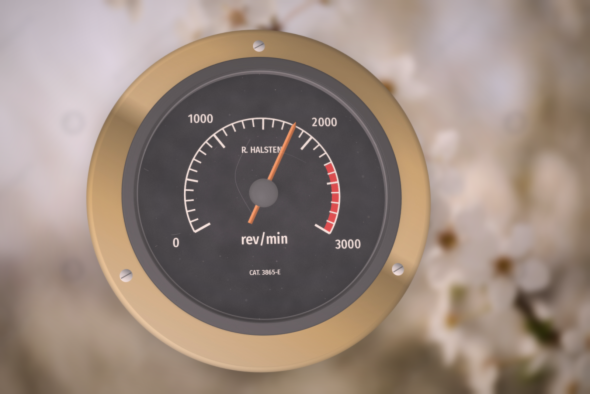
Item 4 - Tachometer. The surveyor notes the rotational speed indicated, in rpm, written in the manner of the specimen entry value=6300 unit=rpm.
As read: value=1800 unit=rpm
